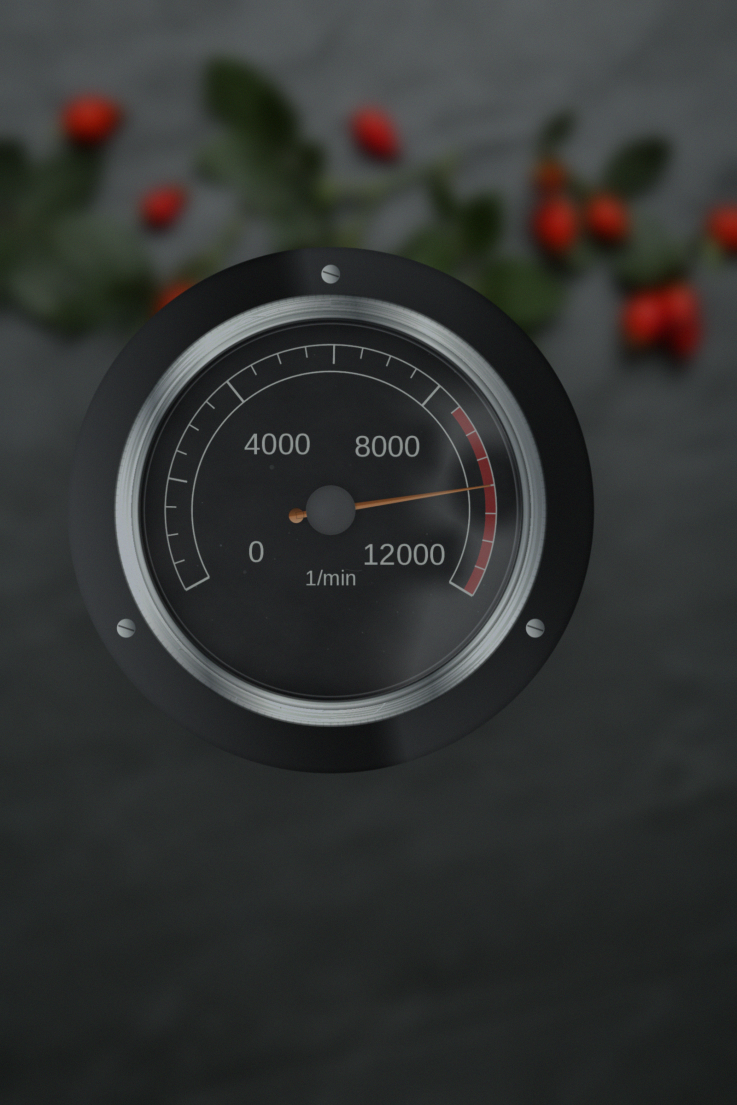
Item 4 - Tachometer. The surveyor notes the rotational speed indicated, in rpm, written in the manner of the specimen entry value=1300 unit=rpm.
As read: value=10000 unit=rpm
